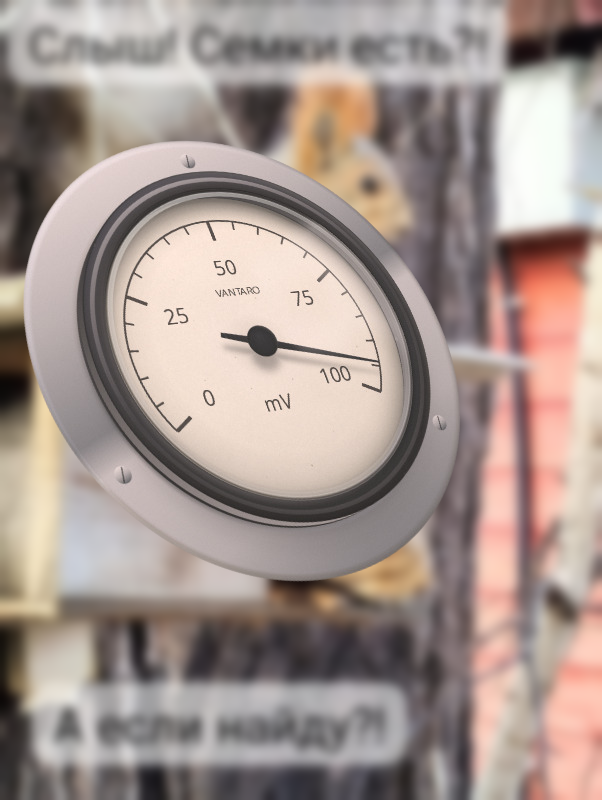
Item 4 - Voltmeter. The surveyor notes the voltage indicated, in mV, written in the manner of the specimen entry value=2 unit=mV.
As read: value=95 unit=mV
